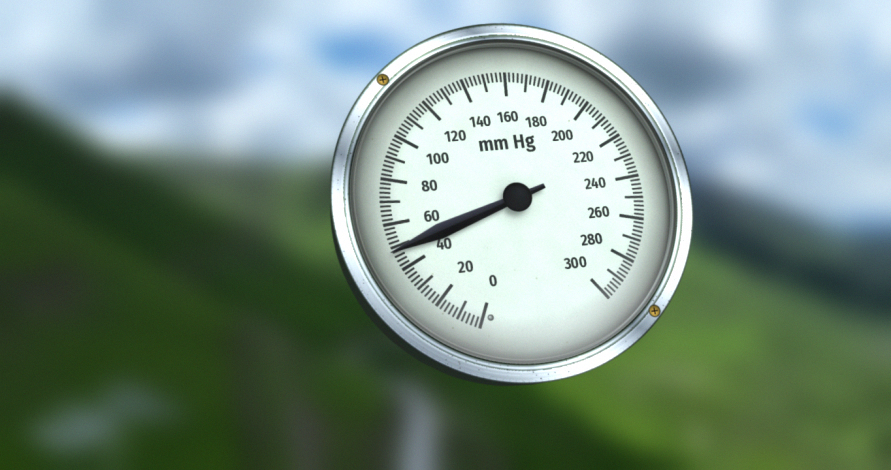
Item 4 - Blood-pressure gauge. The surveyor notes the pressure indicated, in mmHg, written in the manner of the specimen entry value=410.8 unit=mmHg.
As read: value=48 unit=mmHg
